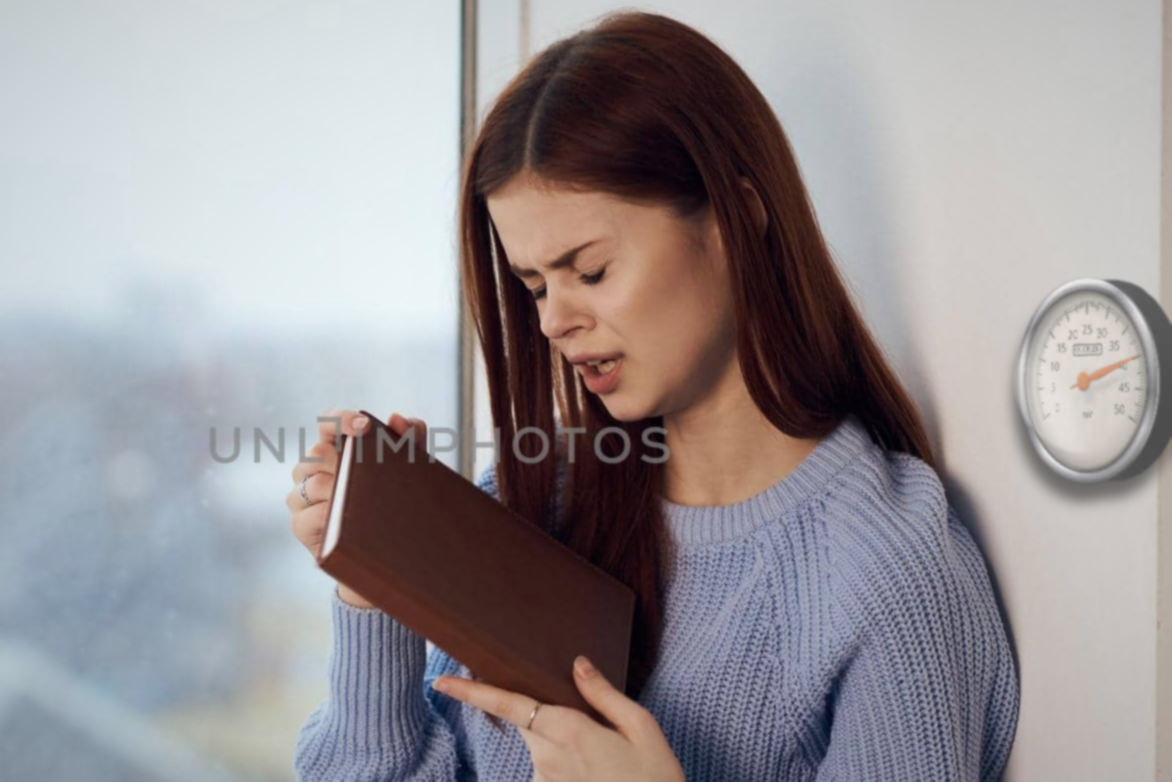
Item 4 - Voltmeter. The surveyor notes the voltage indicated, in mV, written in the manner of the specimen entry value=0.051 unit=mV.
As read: value=40 unit=mV
